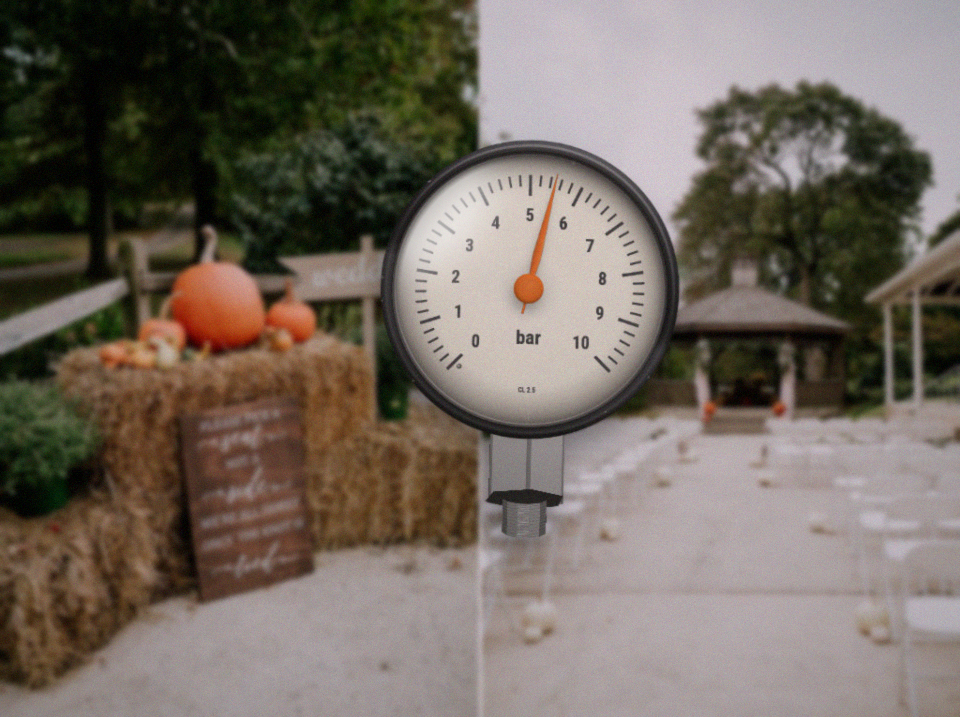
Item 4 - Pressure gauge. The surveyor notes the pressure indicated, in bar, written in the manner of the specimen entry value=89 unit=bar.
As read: value=5.5 unit=bar
